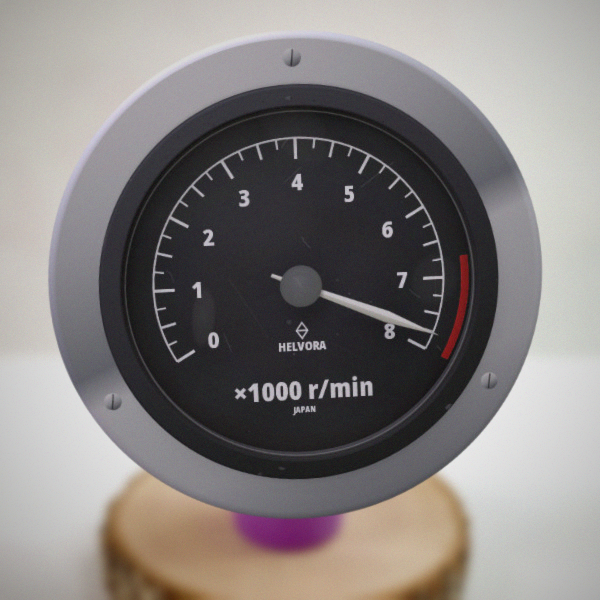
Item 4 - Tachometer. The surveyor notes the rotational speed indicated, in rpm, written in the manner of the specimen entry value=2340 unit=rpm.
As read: value=7750 unit=rpm
